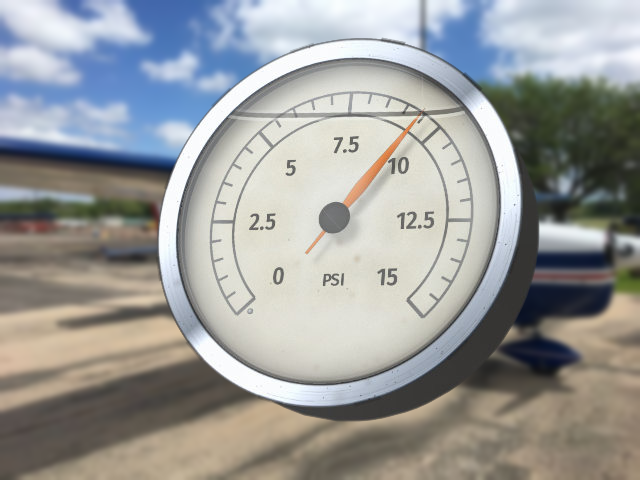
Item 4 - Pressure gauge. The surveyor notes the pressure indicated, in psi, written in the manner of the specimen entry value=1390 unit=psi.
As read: value=9.5 unit=psi
